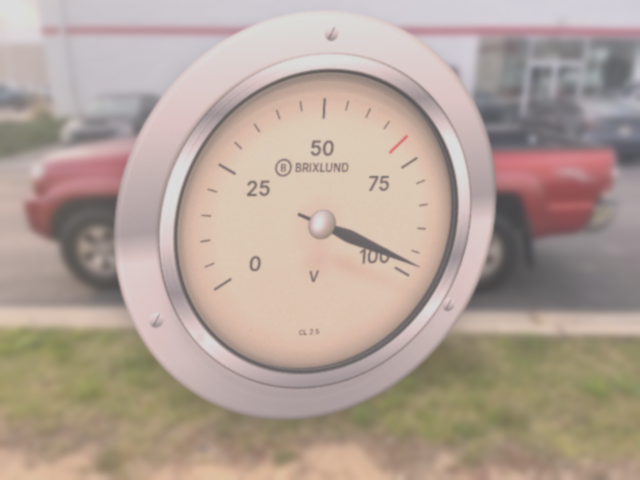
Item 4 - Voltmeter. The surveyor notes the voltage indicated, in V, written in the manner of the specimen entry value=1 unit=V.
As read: value=97.5 unit=V
